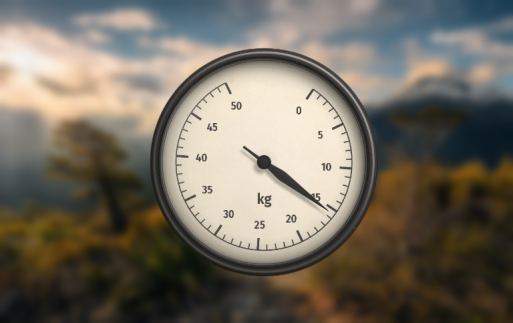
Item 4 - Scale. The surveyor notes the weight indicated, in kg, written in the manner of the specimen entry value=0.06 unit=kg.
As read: value=15.5 unit=kg
